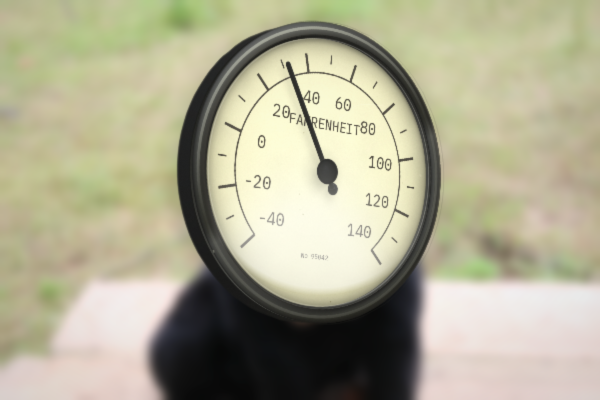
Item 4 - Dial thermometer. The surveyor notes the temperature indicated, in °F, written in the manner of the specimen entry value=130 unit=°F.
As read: value=30 unit=°F
